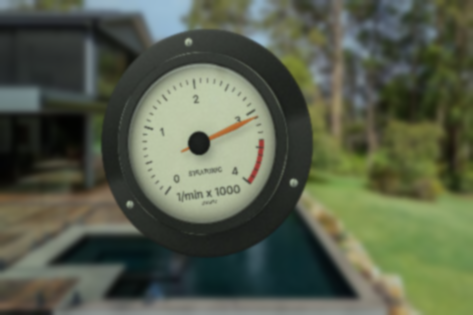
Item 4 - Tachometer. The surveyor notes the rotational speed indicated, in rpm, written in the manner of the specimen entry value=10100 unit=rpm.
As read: value=3100 unit=rpm
